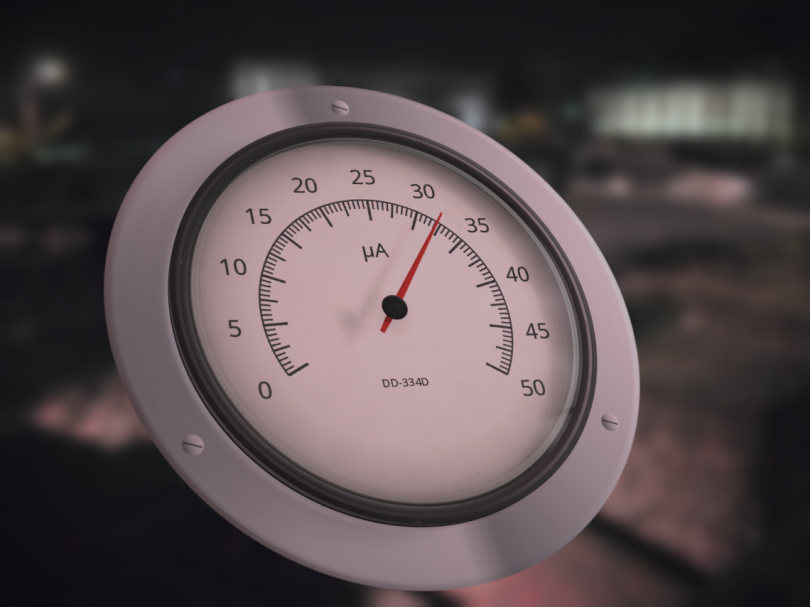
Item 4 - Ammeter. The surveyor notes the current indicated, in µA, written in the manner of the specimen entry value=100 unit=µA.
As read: value=32 unit=µA
